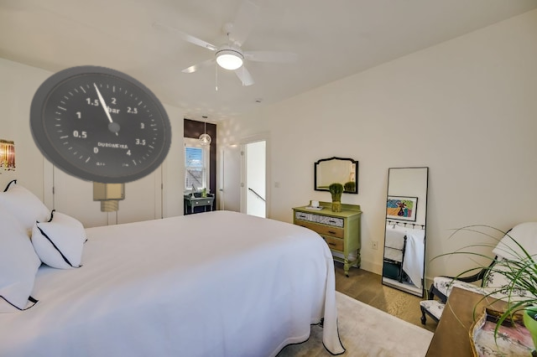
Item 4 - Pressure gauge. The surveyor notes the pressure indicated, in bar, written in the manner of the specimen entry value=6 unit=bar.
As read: value=1.7 unit=bar
